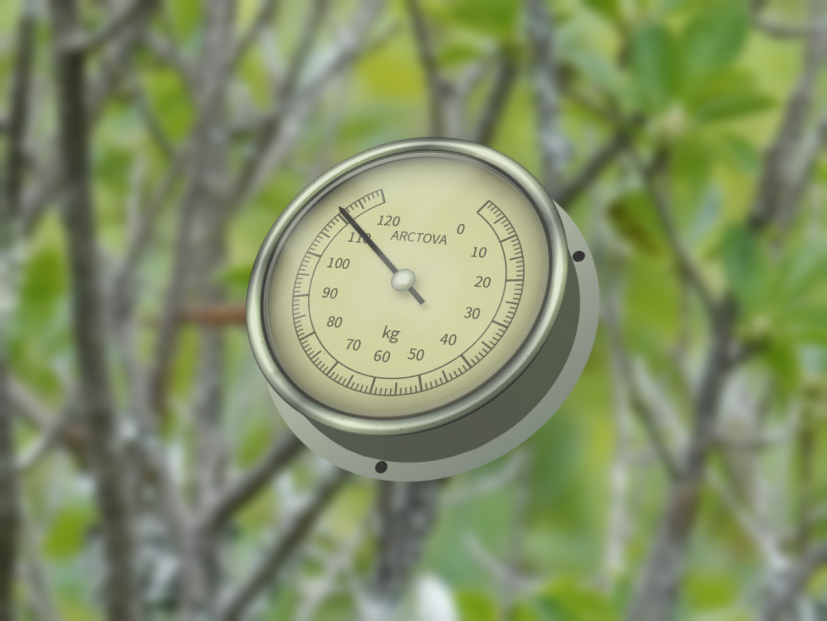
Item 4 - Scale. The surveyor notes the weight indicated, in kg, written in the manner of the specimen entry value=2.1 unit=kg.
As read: value=111 unit=kg
